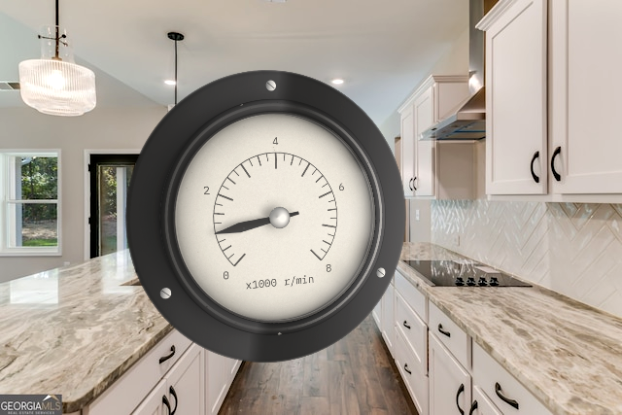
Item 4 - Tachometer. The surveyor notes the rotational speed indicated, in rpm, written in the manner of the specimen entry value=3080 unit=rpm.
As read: value=1000 unit=rpm
